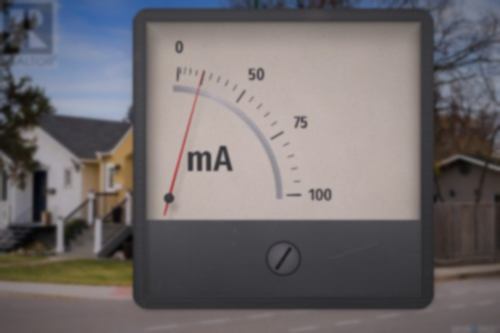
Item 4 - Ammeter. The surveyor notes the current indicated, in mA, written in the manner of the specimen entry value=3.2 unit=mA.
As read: value=25 unit=mA
